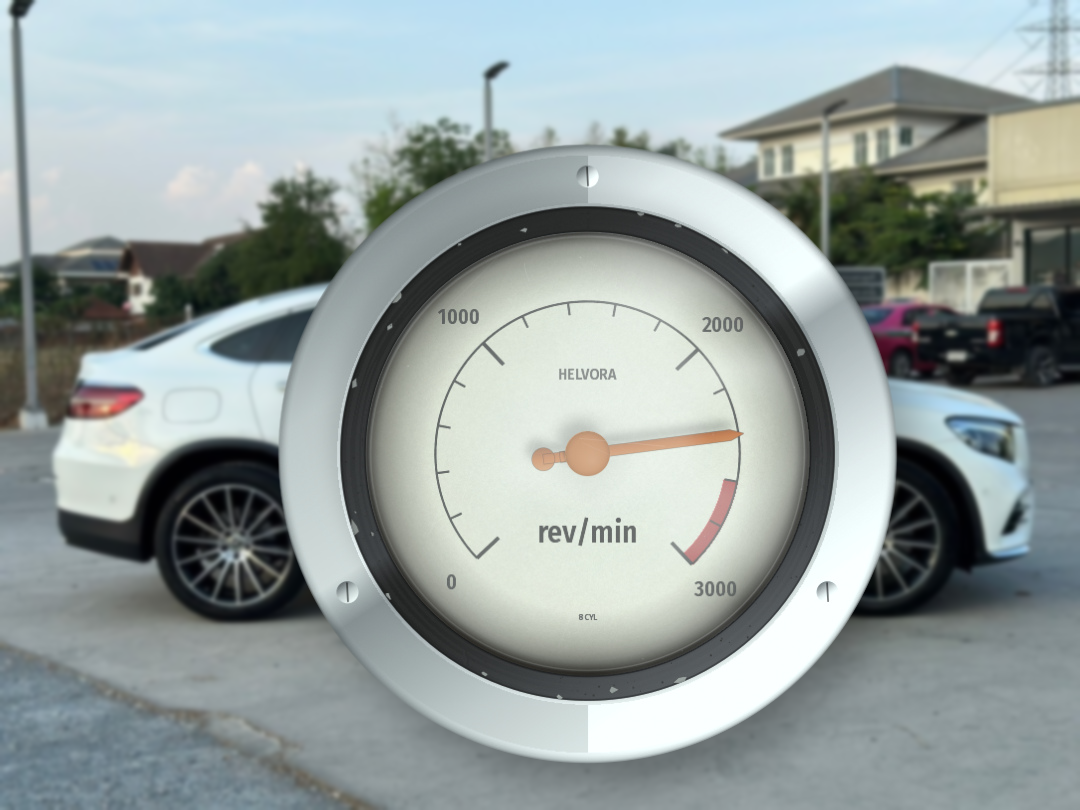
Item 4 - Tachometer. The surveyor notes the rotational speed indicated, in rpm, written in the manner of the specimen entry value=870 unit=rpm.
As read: value=2400 unit=rpm
